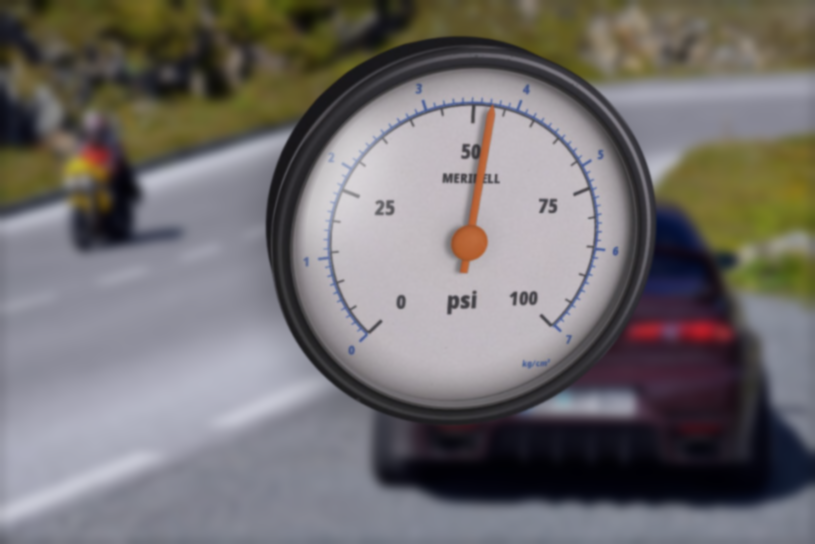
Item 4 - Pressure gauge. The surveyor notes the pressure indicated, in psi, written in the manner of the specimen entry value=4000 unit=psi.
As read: value=52.5 unit=psi
